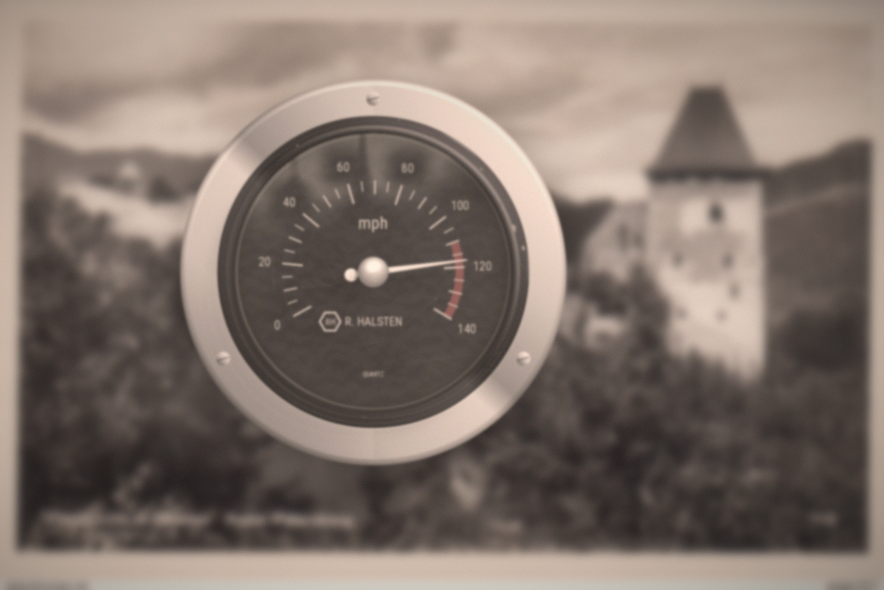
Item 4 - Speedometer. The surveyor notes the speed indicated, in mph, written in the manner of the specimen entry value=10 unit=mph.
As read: value=117.5 unit=mph
